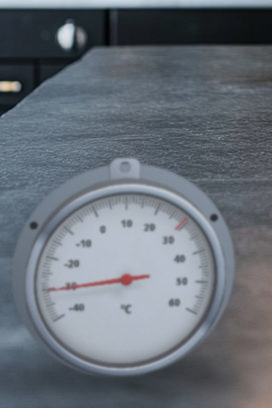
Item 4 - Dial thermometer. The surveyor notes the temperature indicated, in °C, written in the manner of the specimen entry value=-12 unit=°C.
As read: value=-30 unit=°C
